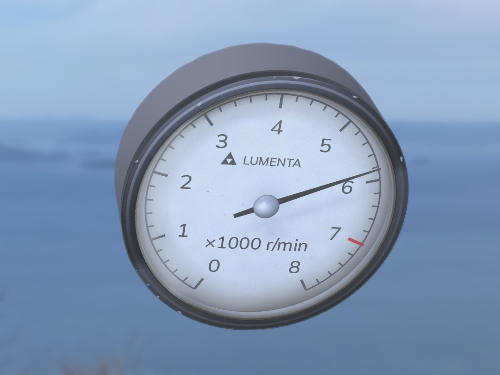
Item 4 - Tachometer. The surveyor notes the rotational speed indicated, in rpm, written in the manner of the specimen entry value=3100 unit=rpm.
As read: value=5800 unit=rpm
